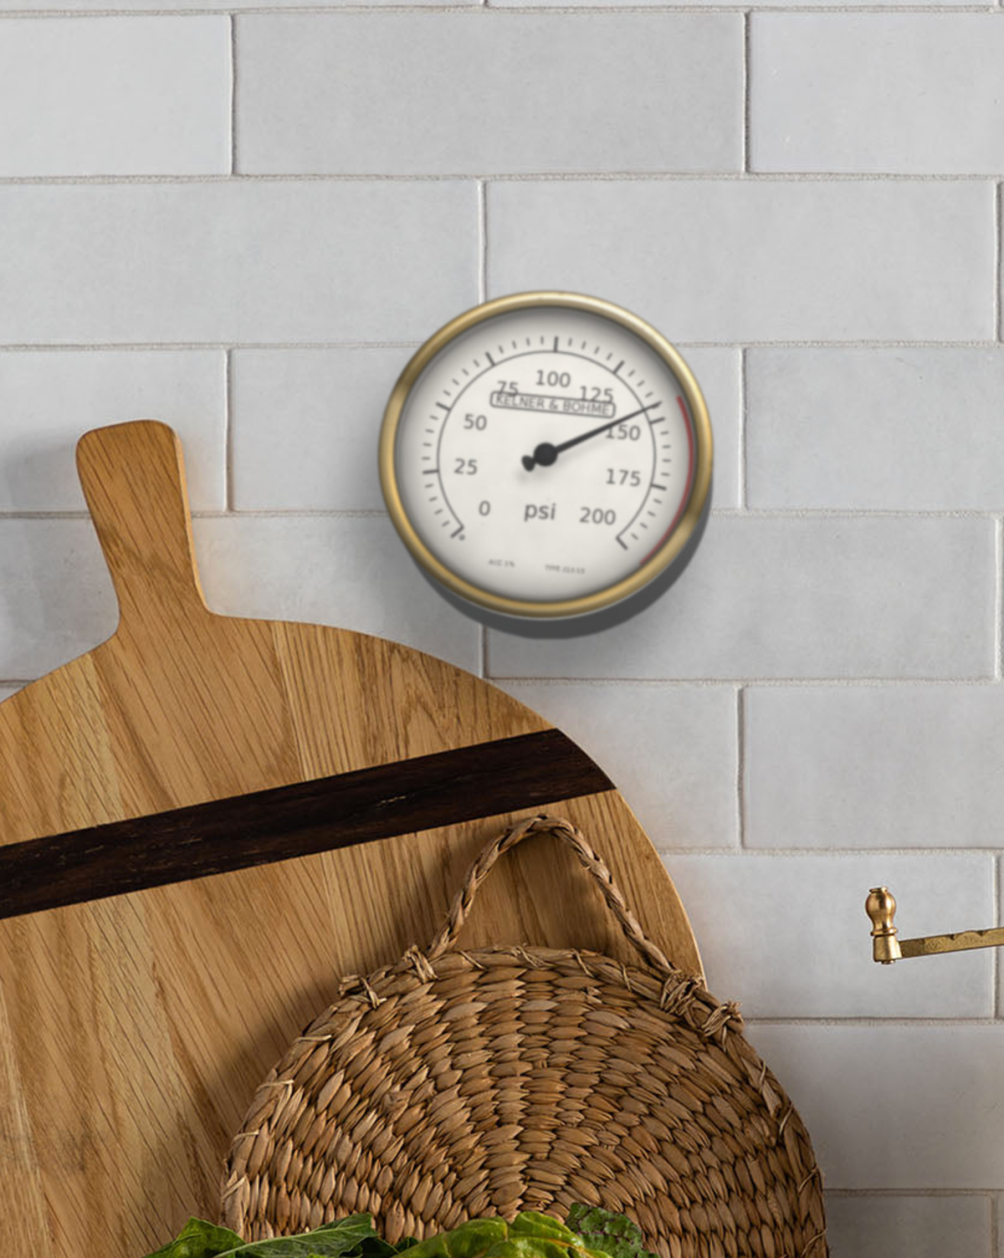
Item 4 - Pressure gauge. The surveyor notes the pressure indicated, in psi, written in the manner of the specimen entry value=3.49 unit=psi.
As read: value=145 unit=psi
